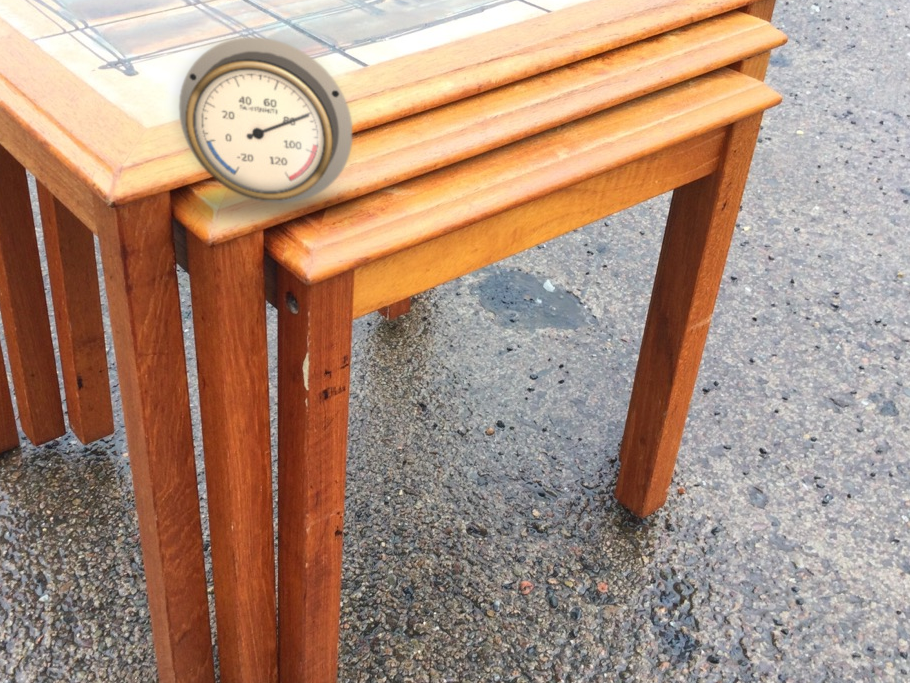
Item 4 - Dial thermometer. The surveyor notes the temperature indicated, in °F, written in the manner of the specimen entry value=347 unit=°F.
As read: value=80 unit=°F
